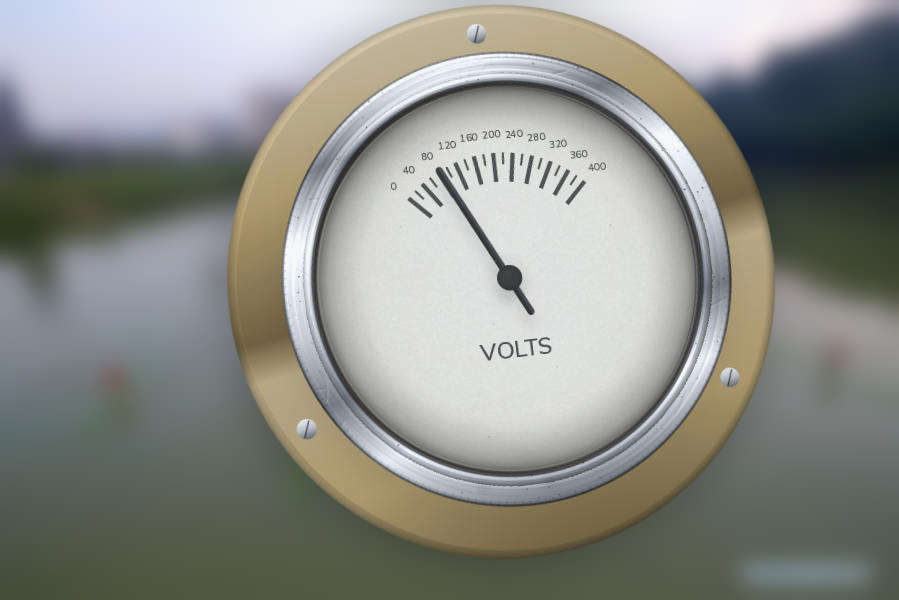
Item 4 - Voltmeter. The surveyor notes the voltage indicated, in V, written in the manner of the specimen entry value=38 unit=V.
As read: value=80 unit=V
